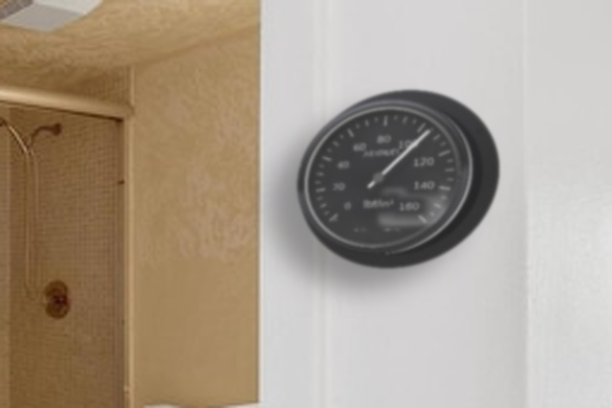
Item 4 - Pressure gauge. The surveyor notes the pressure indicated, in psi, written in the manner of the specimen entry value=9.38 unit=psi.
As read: value=105 unit=psi
